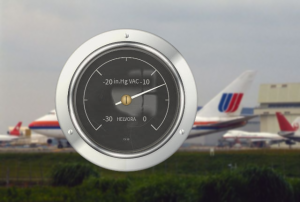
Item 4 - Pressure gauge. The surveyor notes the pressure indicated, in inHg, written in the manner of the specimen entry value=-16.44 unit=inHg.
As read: value=-7.5 unit=inHg
